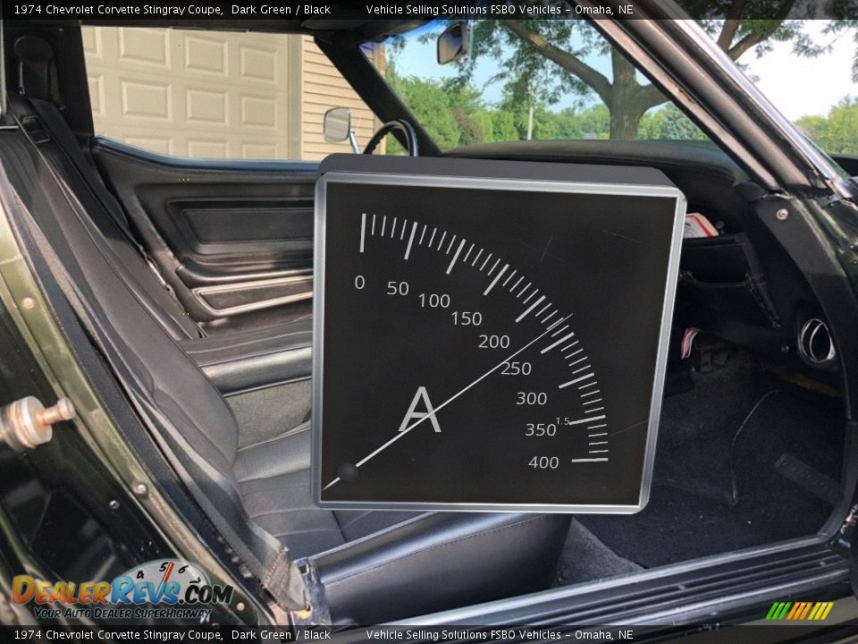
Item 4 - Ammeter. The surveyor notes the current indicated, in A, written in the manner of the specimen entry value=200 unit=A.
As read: value=230 unit=A
